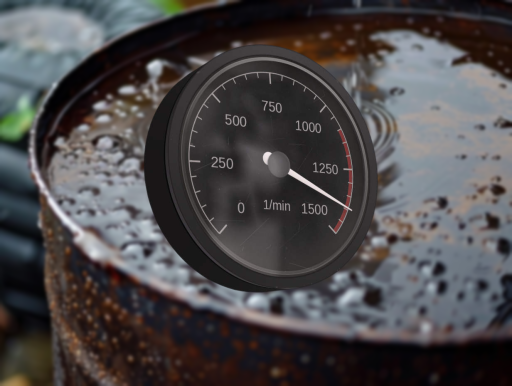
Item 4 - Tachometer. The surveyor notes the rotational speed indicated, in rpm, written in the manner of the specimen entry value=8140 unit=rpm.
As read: value=1400 unit=rpm
